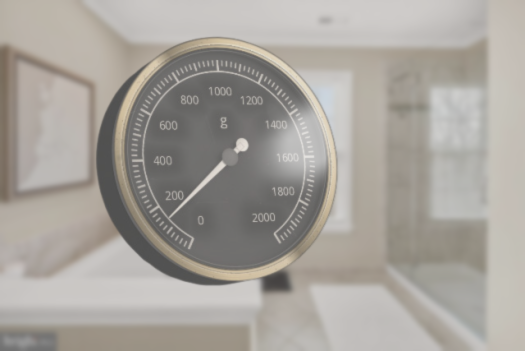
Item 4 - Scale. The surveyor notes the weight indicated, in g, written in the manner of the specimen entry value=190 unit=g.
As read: value=140 unit=g
